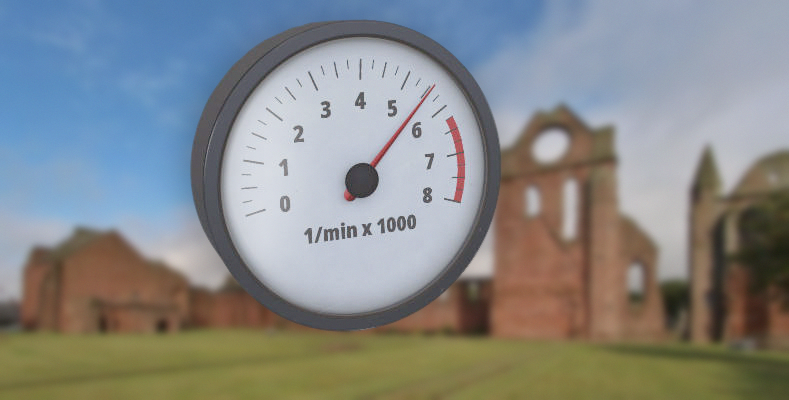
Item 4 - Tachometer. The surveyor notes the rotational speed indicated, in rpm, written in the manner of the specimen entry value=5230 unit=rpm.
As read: value=5500 unit=rpm
